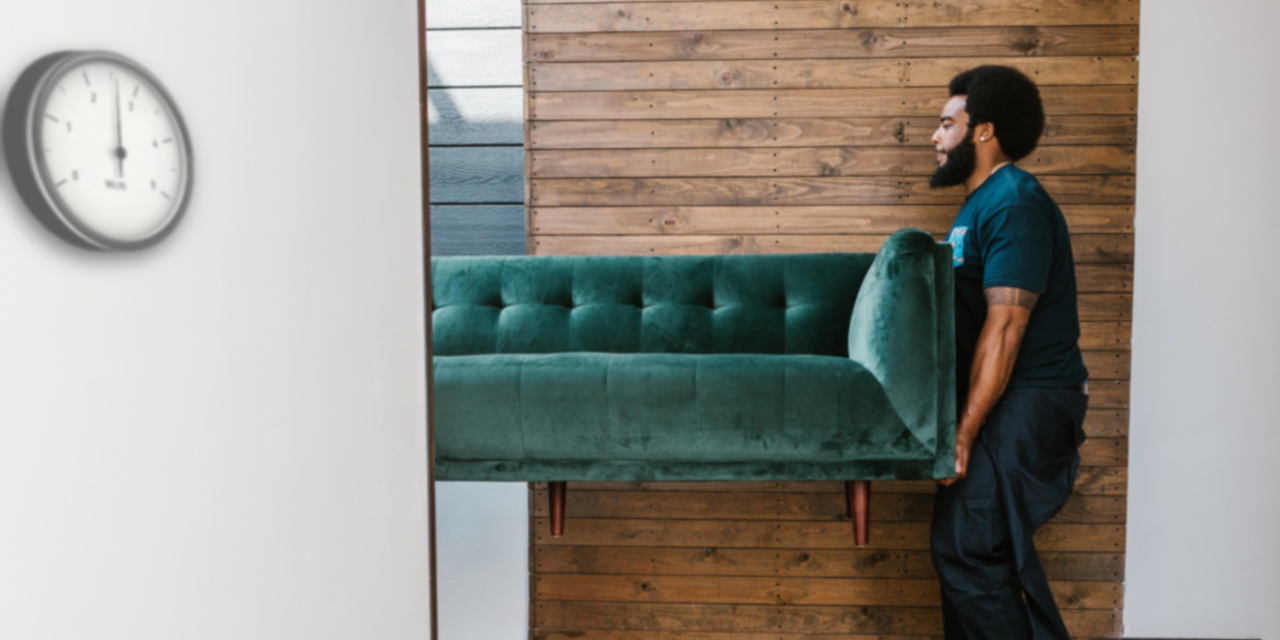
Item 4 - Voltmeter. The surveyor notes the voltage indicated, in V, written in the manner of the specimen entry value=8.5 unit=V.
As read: value=2.5 unit=V
